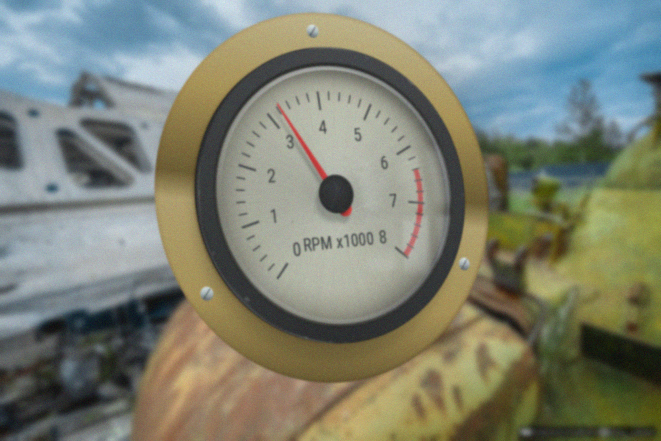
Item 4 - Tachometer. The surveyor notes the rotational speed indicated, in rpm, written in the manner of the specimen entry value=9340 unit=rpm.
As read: value=3200 unit=rpm
